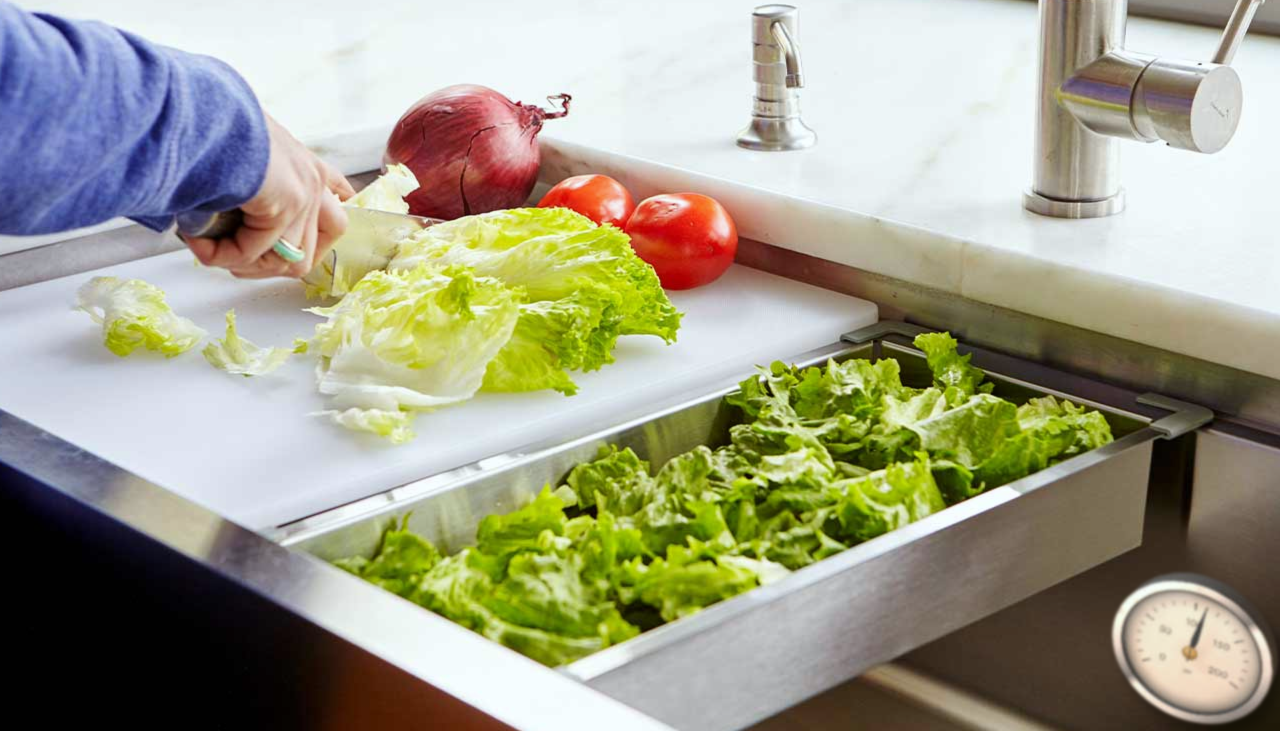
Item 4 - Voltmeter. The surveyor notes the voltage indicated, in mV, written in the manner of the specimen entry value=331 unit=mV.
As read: value=110 unit=mV
